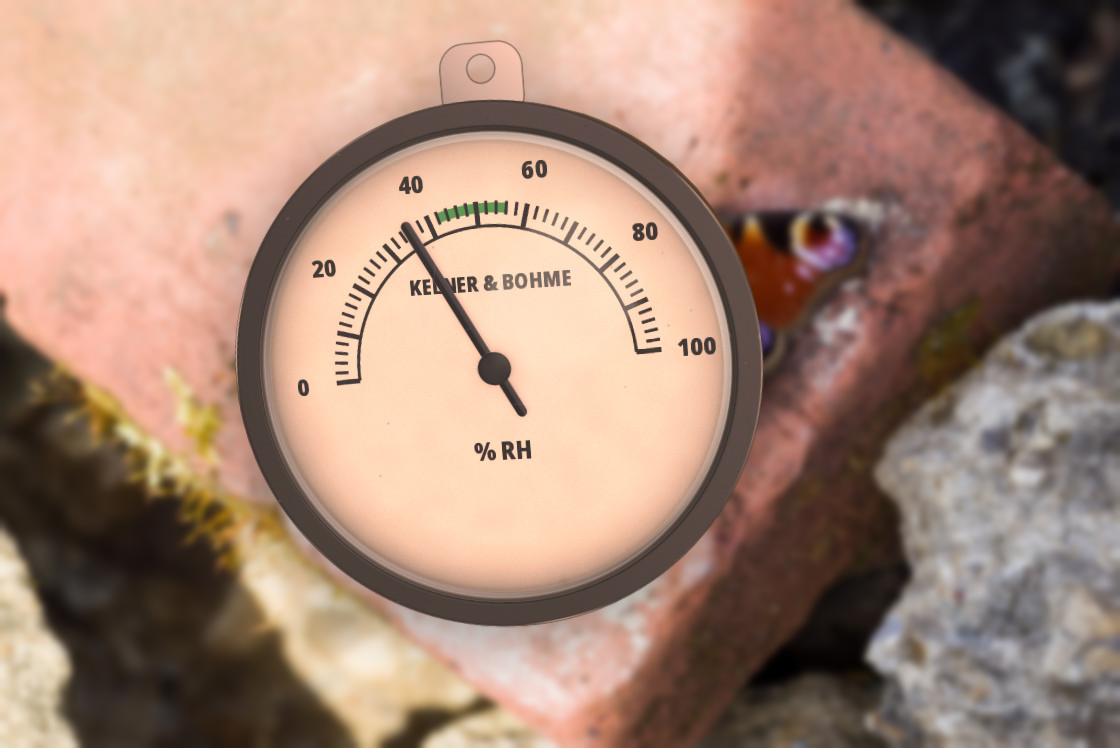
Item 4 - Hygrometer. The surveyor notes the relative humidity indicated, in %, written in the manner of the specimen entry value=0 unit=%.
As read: value=36 unit=%
